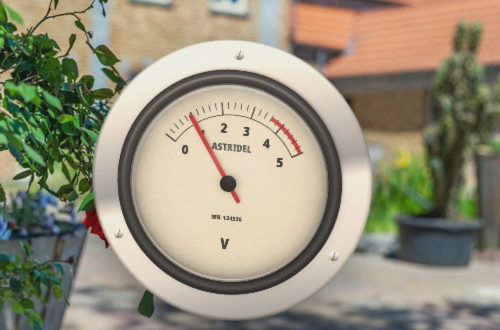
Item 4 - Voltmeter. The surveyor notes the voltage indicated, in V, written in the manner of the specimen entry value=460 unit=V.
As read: value=1 unit=V
